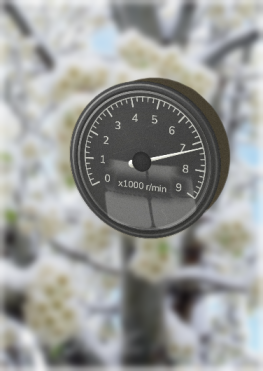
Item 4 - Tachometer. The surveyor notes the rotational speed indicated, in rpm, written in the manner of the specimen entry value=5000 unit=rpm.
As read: value=7200 unit=rpm
